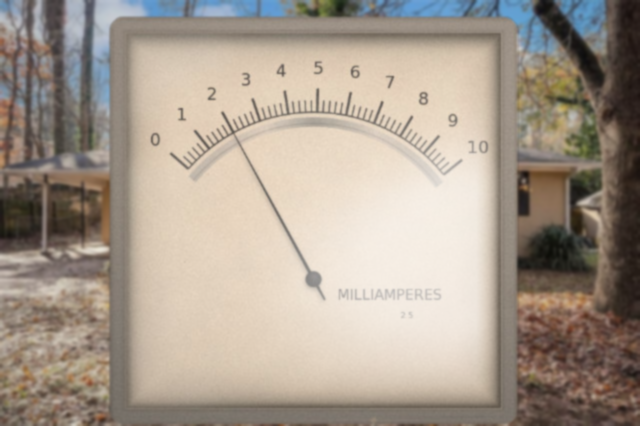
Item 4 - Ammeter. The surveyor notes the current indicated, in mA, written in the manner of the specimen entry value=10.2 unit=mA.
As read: value=2 unit=mA
